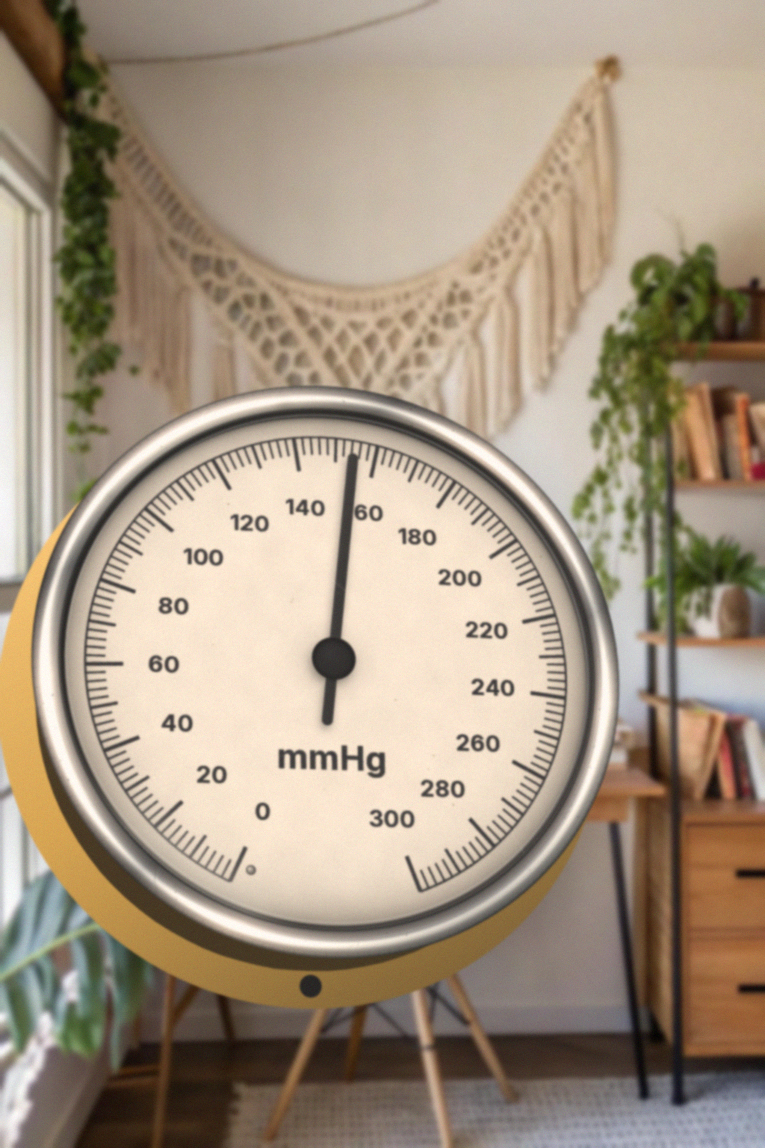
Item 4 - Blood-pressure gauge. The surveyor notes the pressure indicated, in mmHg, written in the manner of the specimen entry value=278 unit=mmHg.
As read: value=154 unit=mmHg
